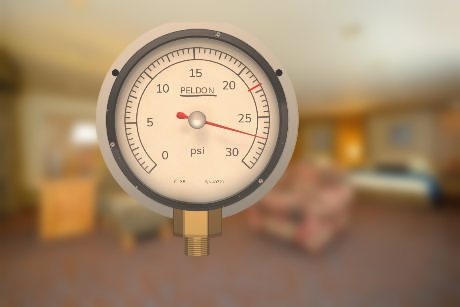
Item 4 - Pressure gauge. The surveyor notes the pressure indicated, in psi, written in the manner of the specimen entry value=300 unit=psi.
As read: value=27 unit=psi
